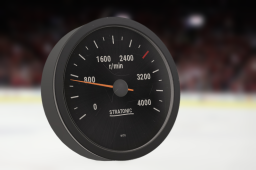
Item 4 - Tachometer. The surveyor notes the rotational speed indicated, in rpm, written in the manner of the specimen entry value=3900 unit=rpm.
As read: value=700 unit=rpm
